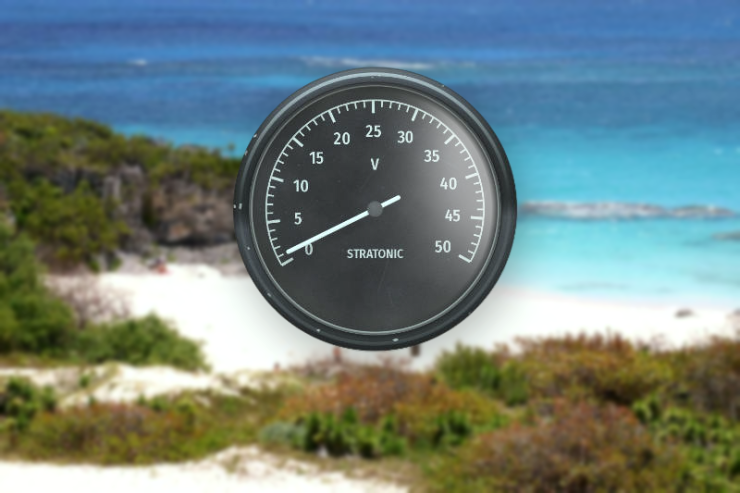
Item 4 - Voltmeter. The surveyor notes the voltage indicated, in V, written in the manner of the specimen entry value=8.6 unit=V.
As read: value=1 unit=V
